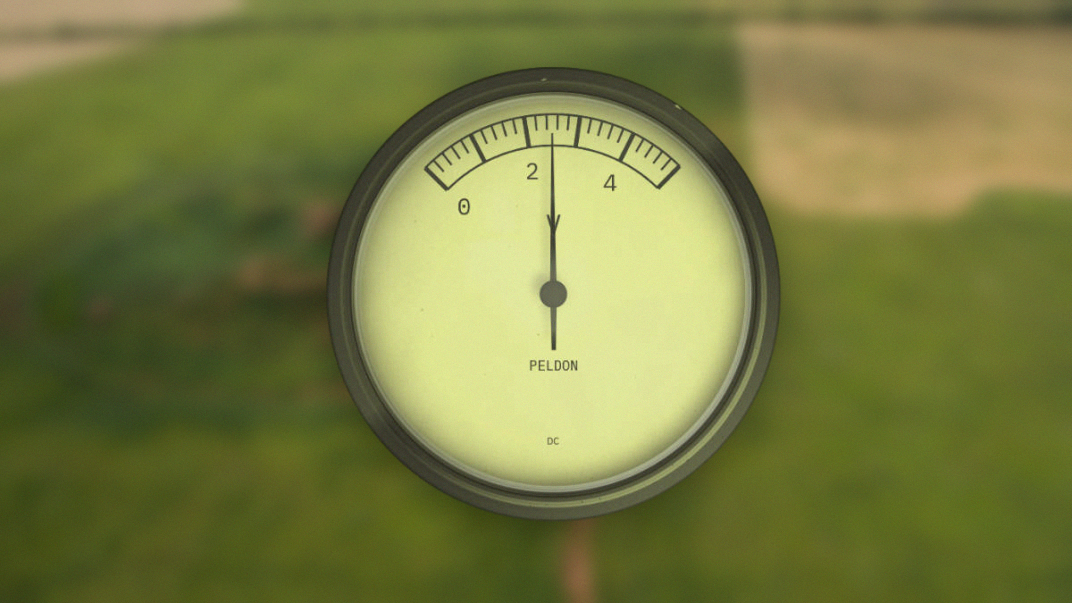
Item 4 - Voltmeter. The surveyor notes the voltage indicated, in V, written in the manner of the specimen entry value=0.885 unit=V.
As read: value=2.5 unit=V
